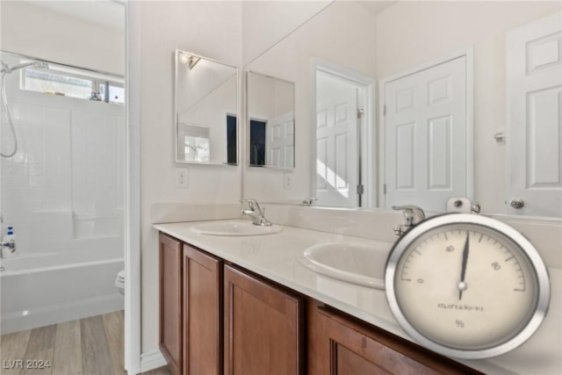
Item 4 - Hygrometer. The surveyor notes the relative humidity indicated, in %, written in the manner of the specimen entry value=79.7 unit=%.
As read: value=52 unit=%
